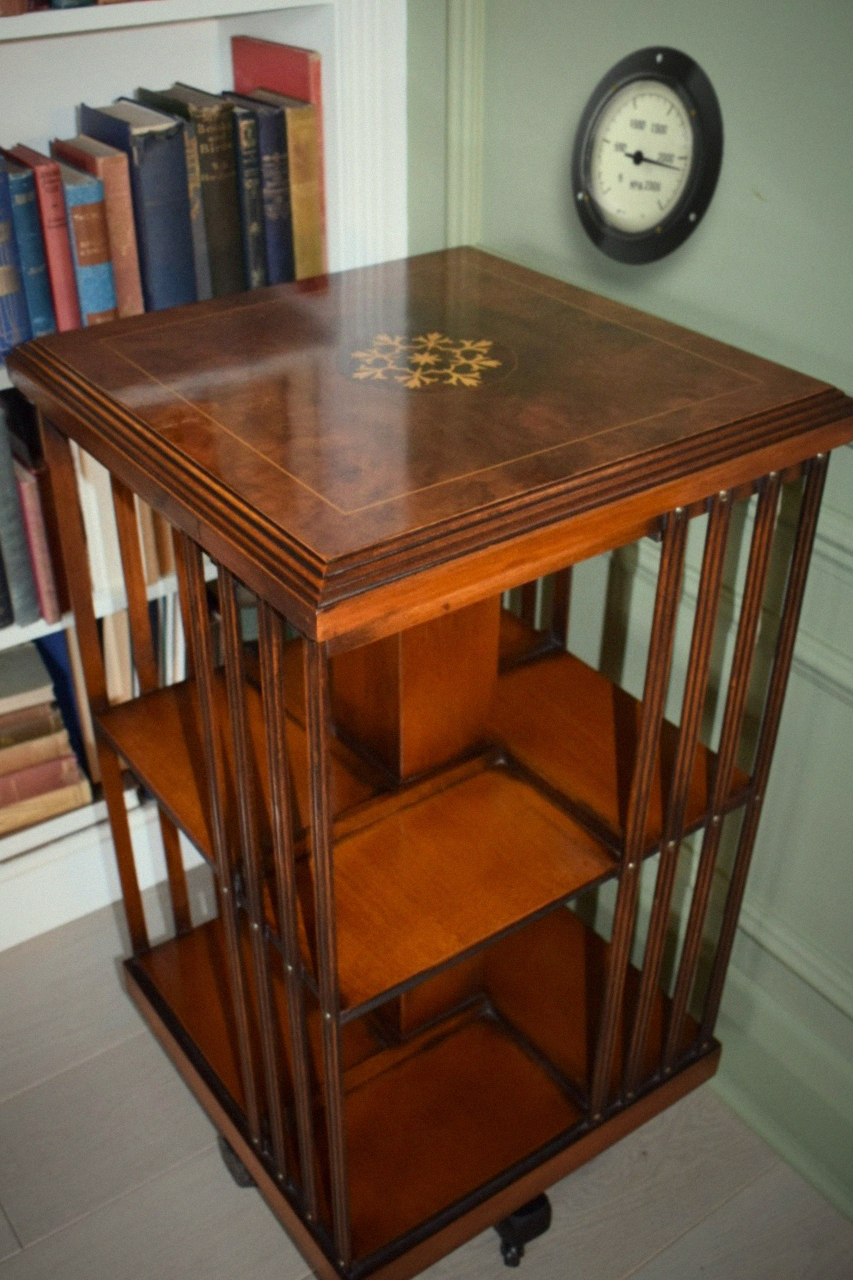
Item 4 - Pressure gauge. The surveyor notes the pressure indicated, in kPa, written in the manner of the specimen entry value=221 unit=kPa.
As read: value=2100 unit=kPa
